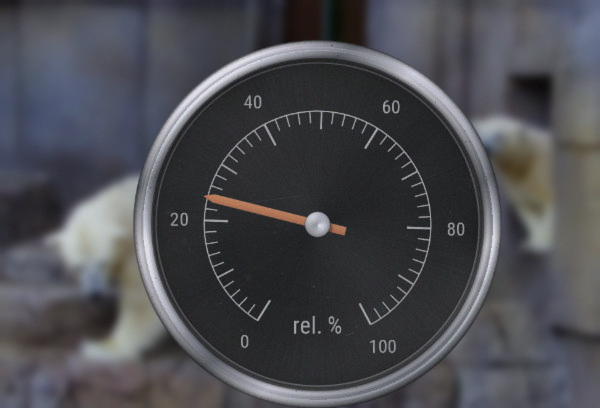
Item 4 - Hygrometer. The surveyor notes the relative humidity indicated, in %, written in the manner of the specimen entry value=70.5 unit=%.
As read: value=24 unit=%
